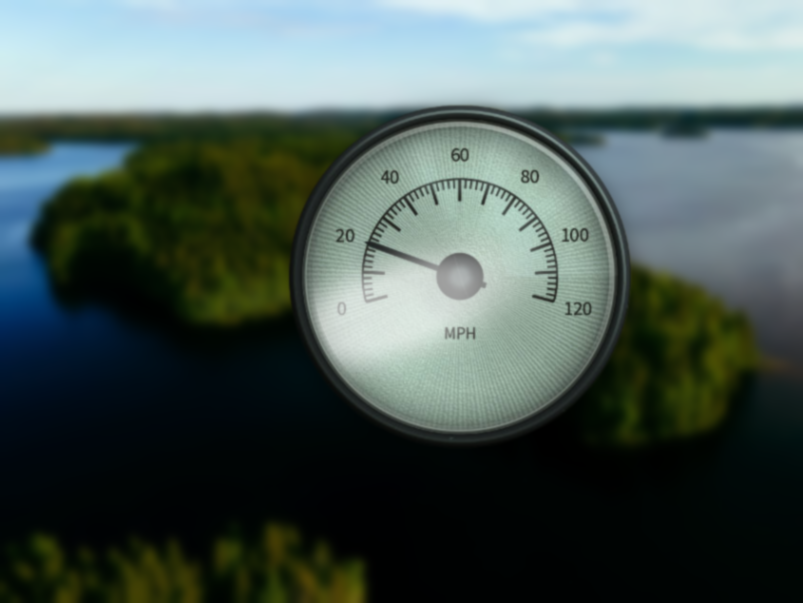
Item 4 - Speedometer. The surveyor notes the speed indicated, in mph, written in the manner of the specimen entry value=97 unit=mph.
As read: value=20 unit=mph
